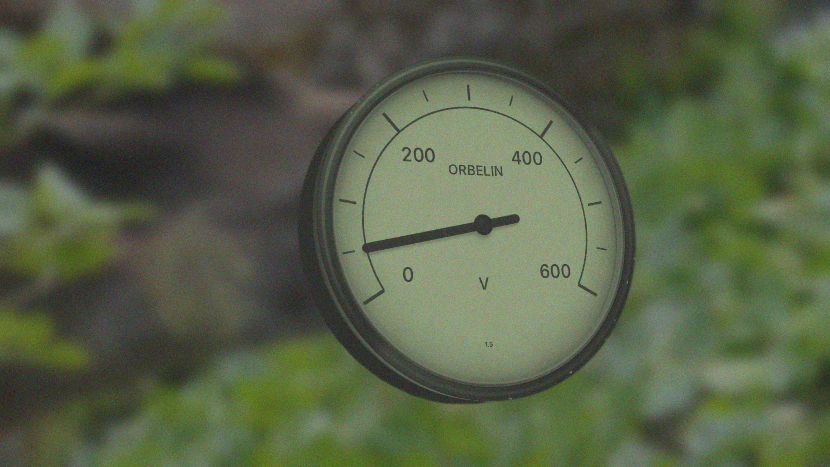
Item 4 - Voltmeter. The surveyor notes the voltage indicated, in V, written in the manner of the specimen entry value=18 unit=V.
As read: value=50 unit=V
